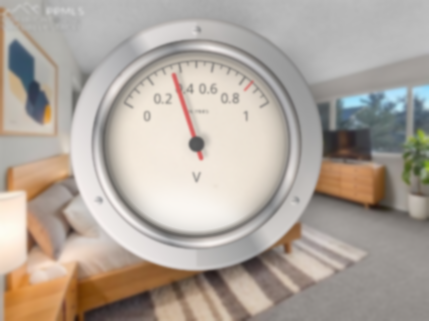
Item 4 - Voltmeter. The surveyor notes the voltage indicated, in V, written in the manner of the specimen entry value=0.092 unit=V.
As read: value=0.35 unit=V
